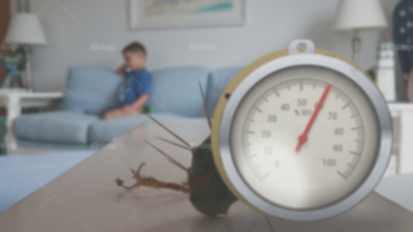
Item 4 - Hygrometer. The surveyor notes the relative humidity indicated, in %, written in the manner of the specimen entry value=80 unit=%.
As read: value=60 unit=%
